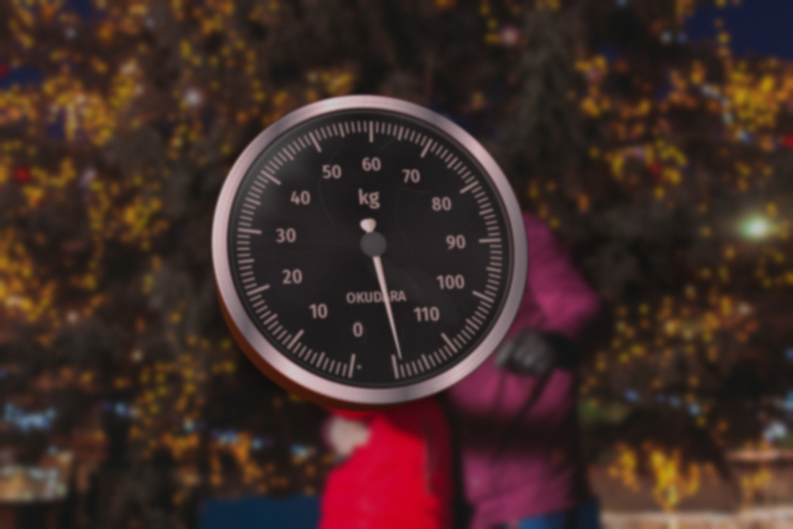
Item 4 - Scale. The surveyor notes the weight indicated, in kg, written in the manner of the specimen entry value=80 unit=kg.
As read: value=119 unit=kg
